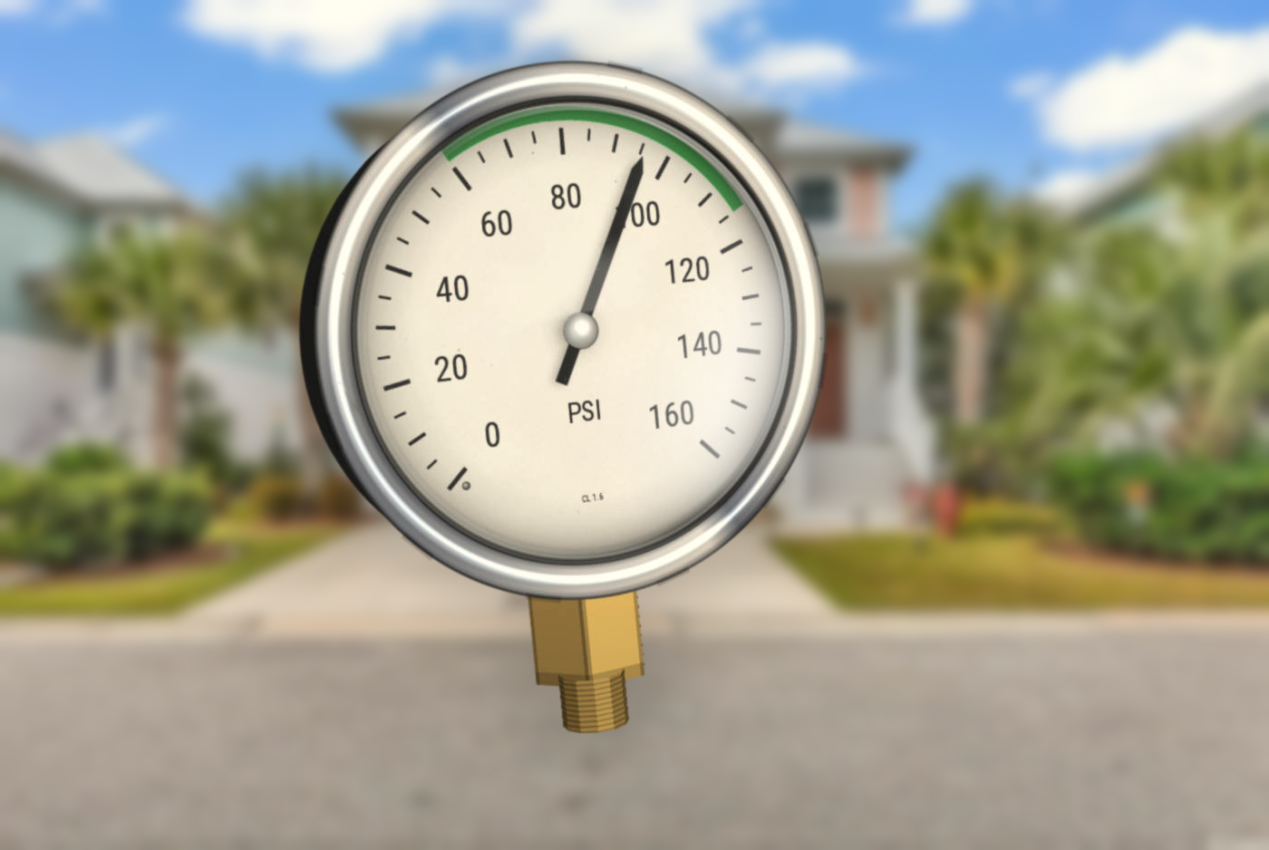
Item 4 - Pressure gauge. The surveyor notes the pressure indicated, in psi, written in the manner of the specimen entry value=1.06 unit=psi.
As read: value=95 unit=psi
